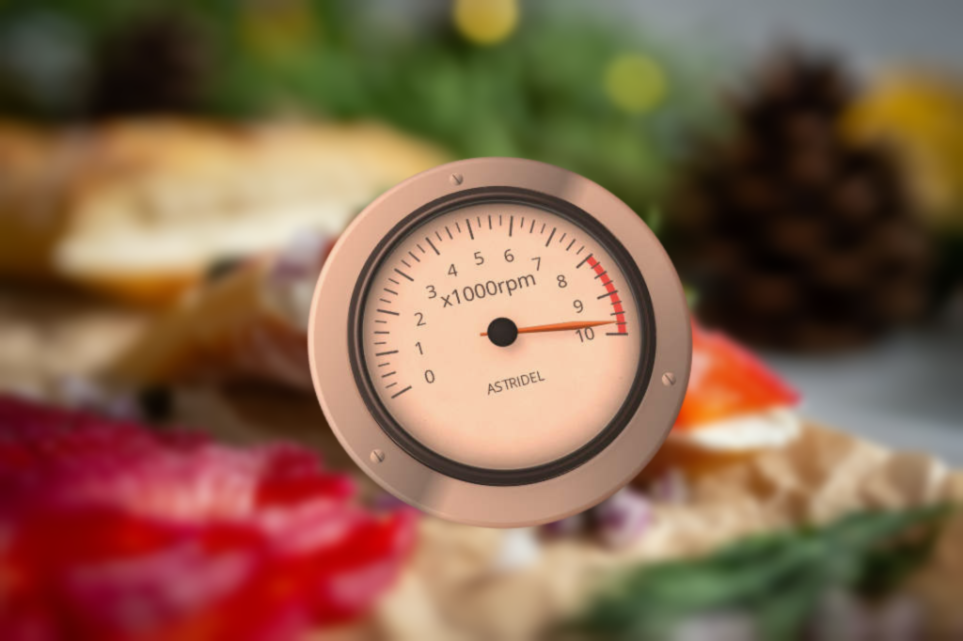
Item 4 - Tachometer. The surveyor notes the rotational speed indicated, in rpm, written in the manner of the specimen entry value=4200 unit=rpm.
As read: value=9750 unit=rpm
